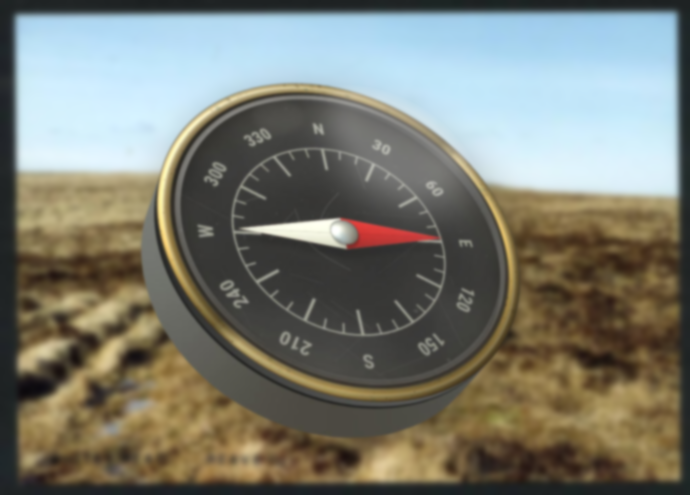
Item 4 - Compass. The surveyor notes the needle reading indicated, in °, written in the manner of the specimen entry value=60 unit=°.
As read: value=90 unit=°
